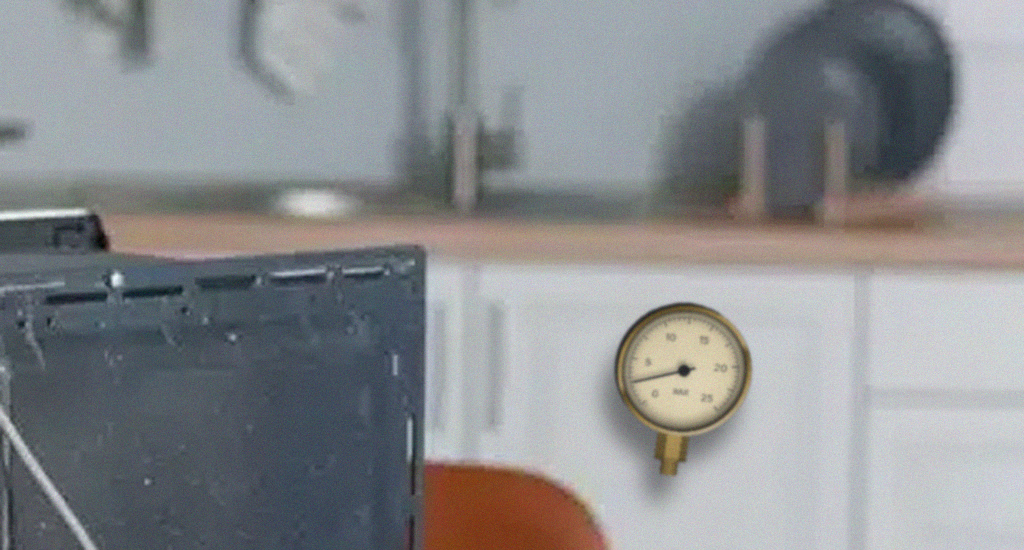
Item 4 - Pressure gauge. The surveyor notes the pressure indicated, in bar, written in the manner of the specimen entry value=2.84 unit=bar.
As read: value=2.5 unit=bar
